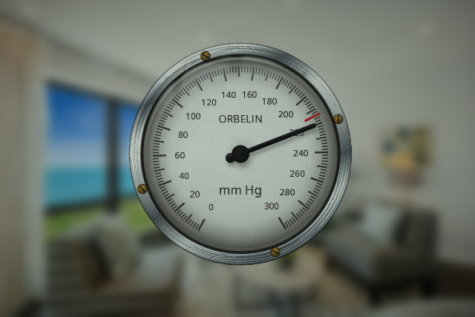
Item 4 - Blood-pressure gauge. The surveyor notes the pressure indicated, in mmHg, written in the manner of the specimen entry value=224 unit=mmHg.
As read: value=220 unit=mmHg
